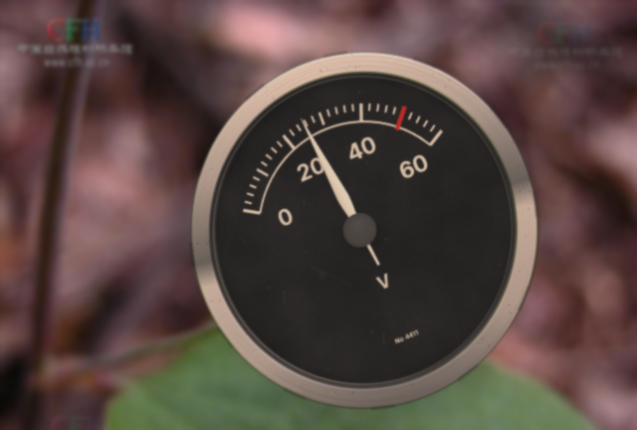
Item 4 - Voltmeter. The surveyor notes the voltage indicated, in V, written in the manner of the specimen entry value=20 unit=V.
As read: value=26 unit=V
